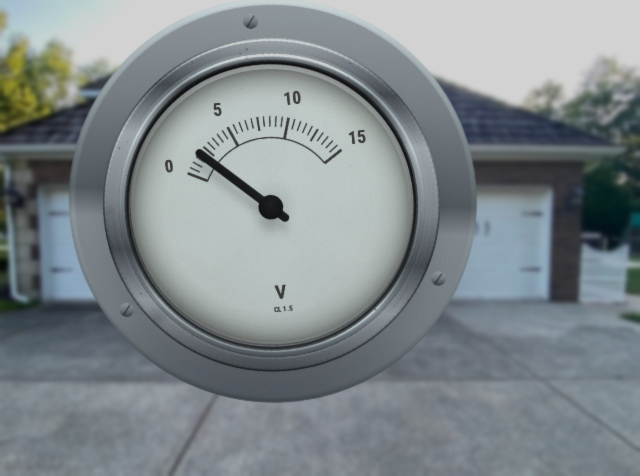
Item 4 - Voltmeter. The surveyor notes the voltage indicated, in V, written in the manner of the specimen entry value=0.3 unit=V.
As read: value=2 unit=V
